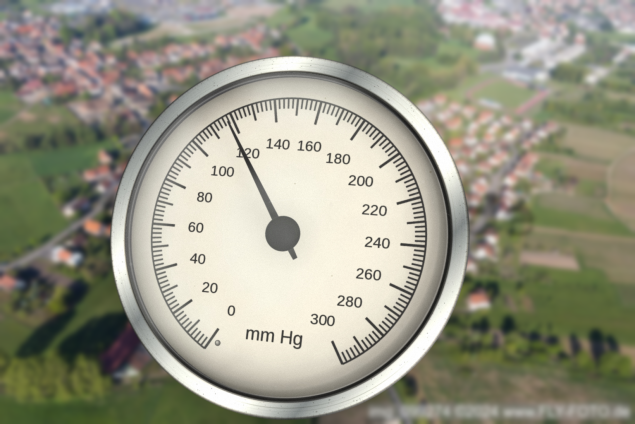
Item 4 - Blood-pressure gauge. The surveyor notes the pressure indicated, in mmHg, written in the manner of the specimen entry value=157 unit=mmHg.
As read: value=118 unit=mmHg
